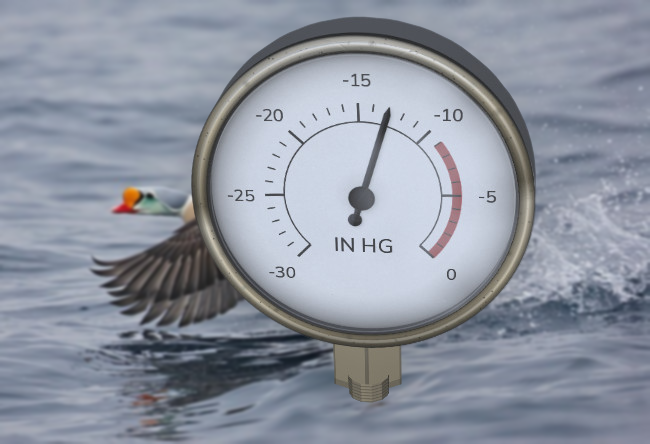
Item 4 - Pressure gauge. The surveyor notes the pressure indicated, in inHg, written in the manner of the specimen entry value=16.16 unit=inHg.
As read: value=-13 unit=inHg
